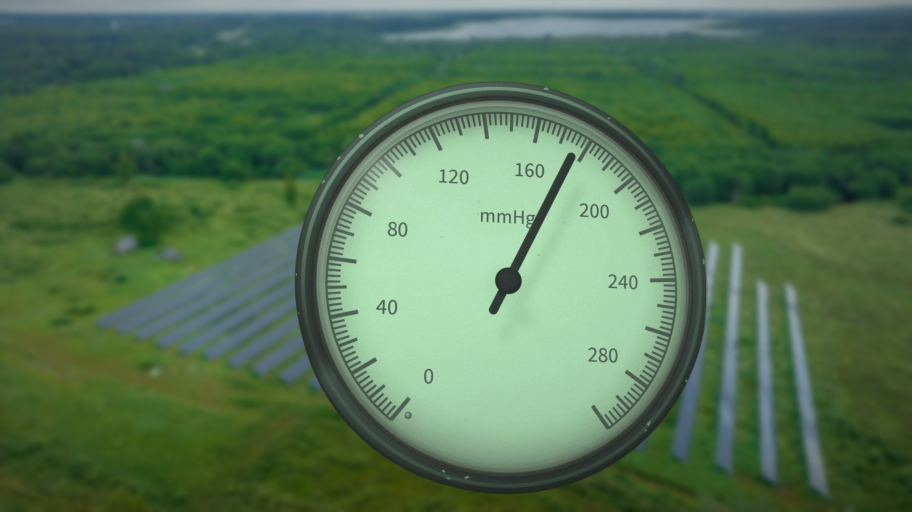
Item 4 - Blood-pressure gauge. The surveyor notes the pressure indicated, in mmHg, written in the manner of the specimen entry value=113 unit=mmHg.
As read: value=176 unit=mmHg
